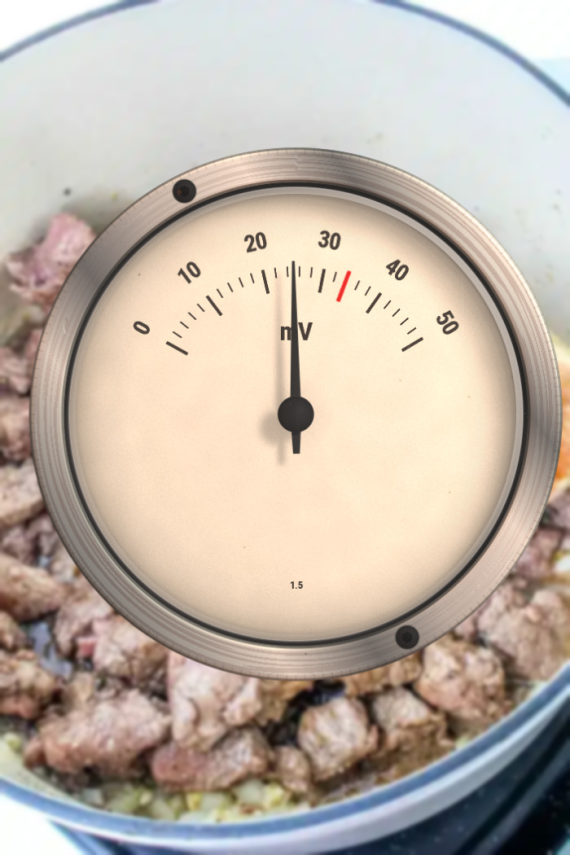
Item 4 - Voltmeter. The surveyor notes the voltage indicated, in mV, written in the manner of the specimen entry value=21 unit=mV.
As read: value=25 unit=mV
